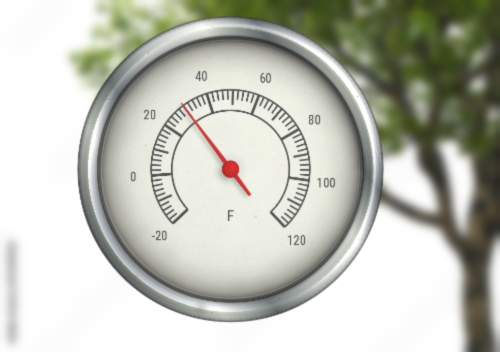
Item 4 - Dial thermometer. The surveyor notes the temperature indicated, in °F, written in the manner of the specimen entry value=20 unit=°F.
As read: value=30 unit=°F
